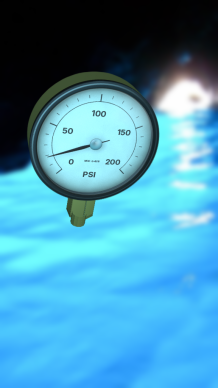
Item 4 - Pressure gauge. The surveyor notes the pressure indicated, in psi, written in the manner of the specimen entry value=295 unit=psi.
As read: value=20 unit=psi
